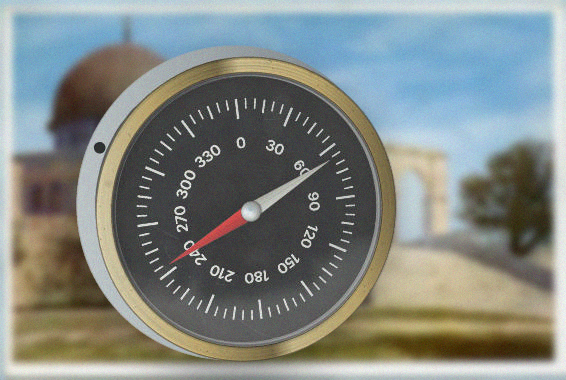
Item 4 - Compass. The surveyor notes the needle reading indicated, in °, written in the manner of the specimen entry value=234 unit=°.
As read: value=245 unit=°
